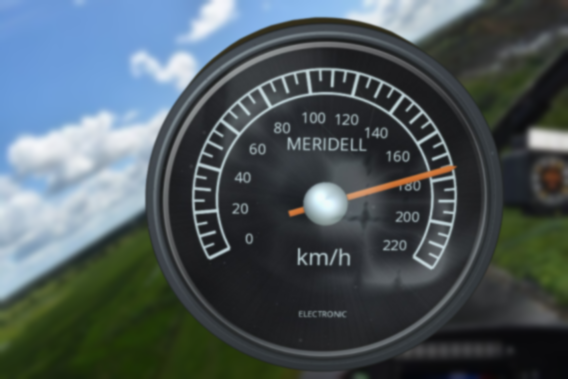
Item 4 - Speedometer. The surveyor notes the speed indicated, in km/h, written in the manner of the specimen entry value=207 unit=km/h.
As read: value=175 unit=km/h
